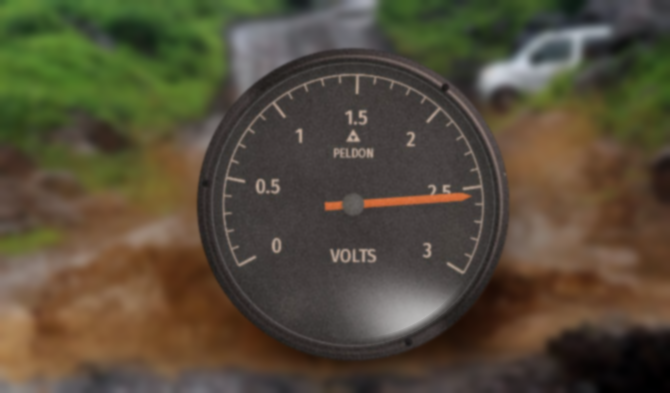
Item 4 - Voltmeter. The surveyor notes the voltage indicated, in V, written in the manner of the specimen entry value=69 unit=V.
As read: value=2.55 unit=V
